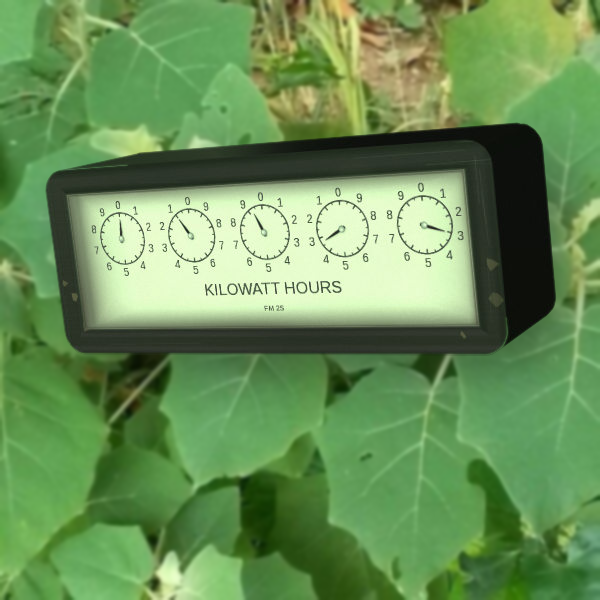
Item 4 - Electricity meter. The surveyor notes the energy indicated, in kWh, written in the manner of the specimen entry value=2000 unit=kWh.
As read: value=933 unit=kWh
